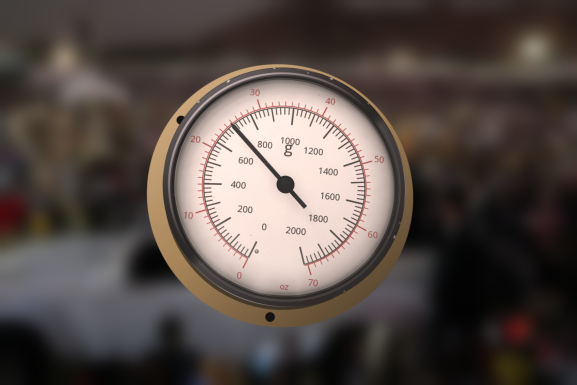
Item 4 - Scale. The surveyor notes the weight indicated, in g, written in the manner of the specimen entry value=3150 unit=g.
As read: value=700 unit=g
